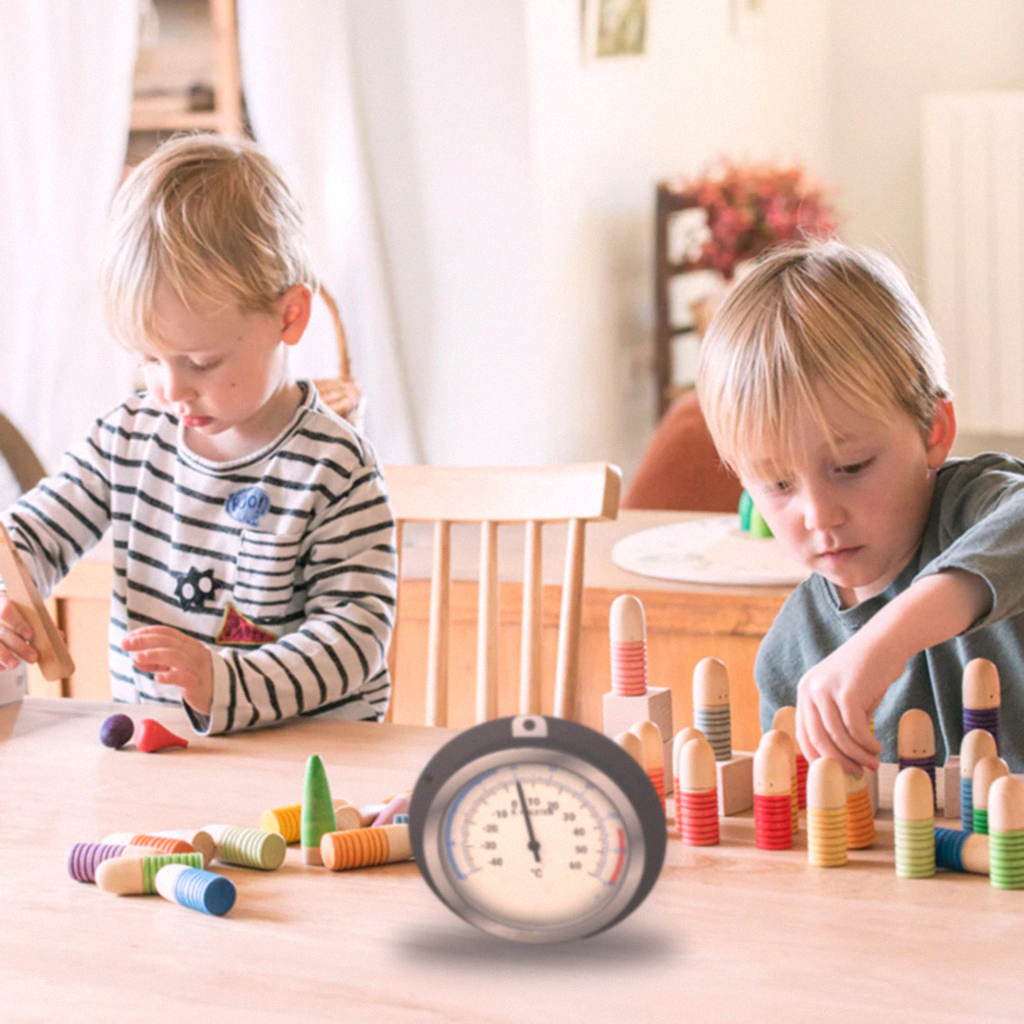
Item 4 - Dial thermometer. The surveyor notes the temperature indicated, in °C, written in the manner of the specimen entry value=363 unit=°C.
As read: value=5 unit=°C
